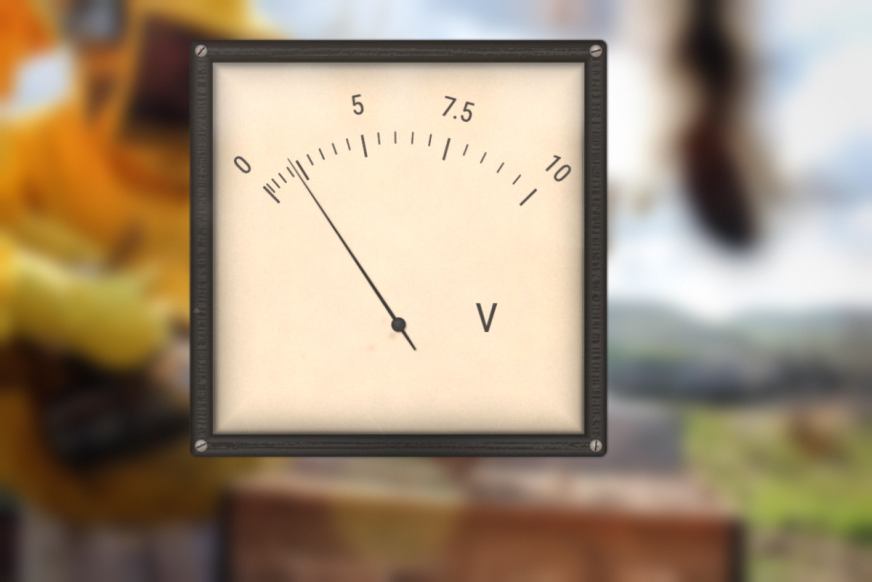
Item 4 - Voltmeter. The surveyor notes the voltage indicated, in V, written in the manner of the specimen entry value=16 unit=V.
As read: value=2.25 unit=V
